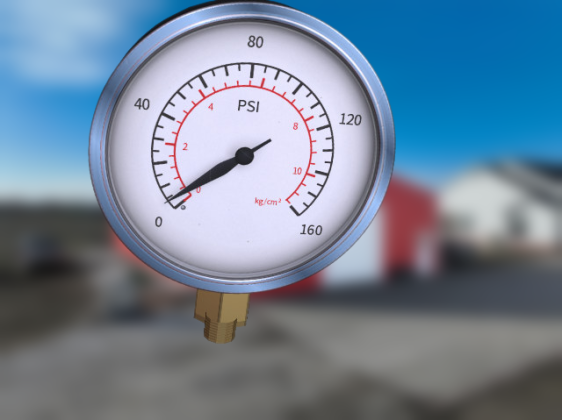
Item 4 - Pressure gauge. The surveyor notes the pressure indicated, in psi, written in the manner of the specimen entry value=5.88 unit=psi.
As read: value=5 unit=psi
